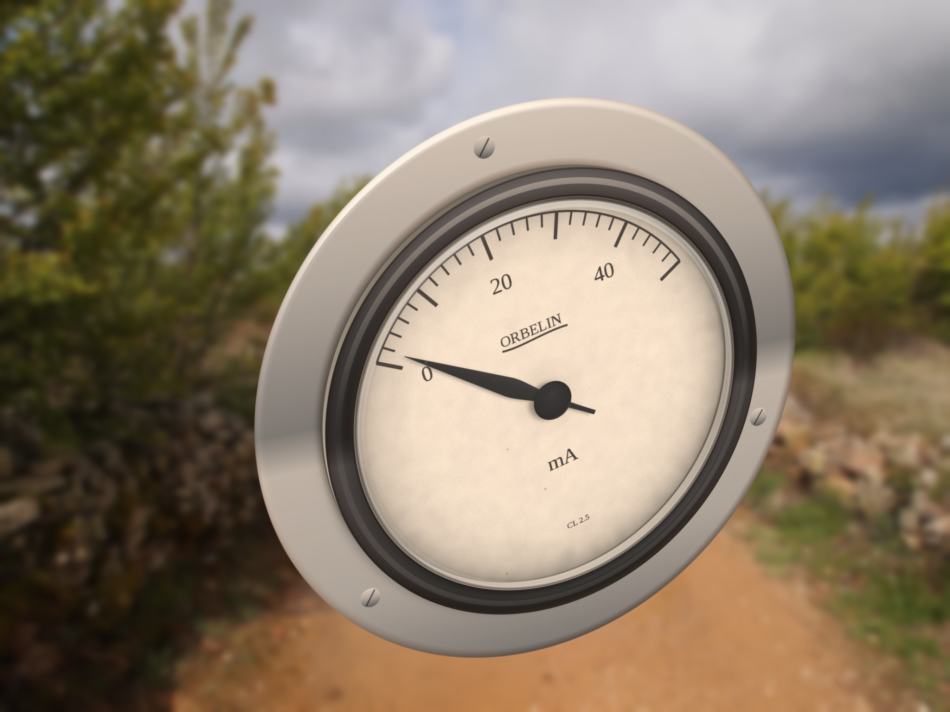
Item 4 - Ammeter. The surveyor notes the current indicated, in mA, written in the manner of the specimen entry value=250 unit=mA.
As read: value=2 unit=mA
